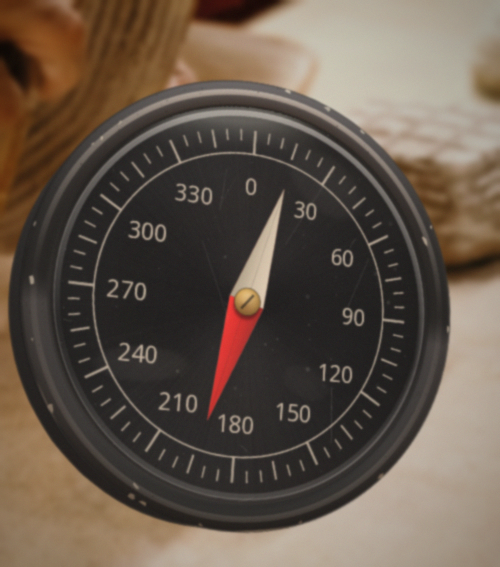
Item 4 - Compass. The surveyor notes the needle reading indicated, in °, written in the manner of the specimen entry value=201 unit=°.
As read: value=195 unit=°
